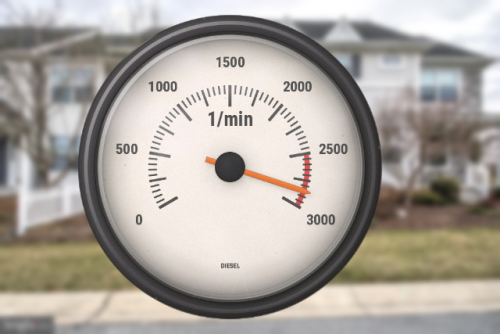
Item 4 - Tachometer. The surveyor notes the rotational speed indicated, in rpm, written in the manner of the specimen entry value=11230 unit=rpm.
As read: value=2850 unit=rpm
